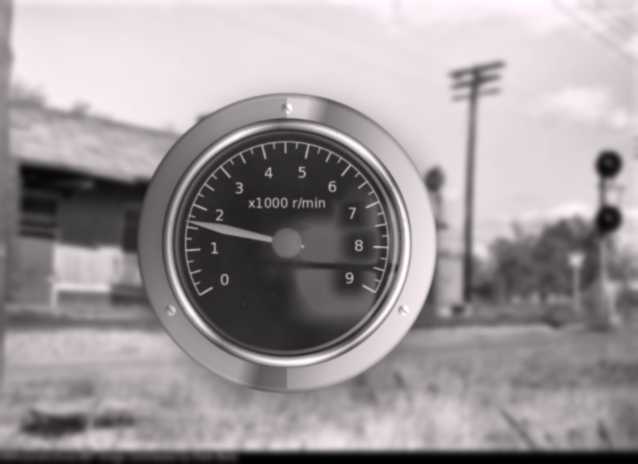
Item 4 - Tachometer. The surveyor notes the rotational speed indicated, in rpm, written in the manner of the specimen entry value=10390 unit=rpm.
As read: value=1625 unit=rpm
